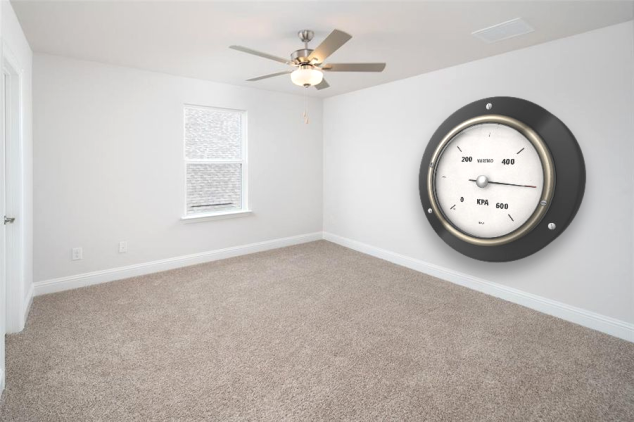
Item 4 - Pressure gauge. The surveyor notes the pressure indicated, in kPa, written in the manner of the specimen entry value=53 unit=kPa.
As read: value=500 unit=kPa
